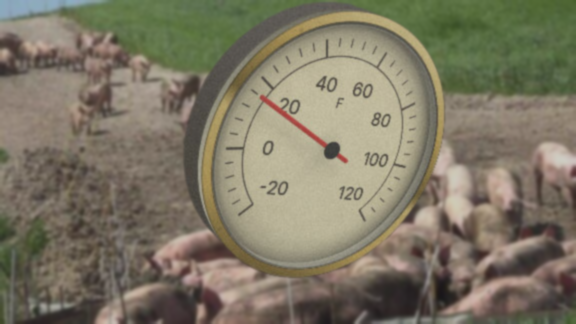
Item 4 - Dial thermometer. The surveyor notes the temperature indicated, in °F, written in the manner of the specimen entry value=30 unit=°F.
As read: value=16 unit=°F
